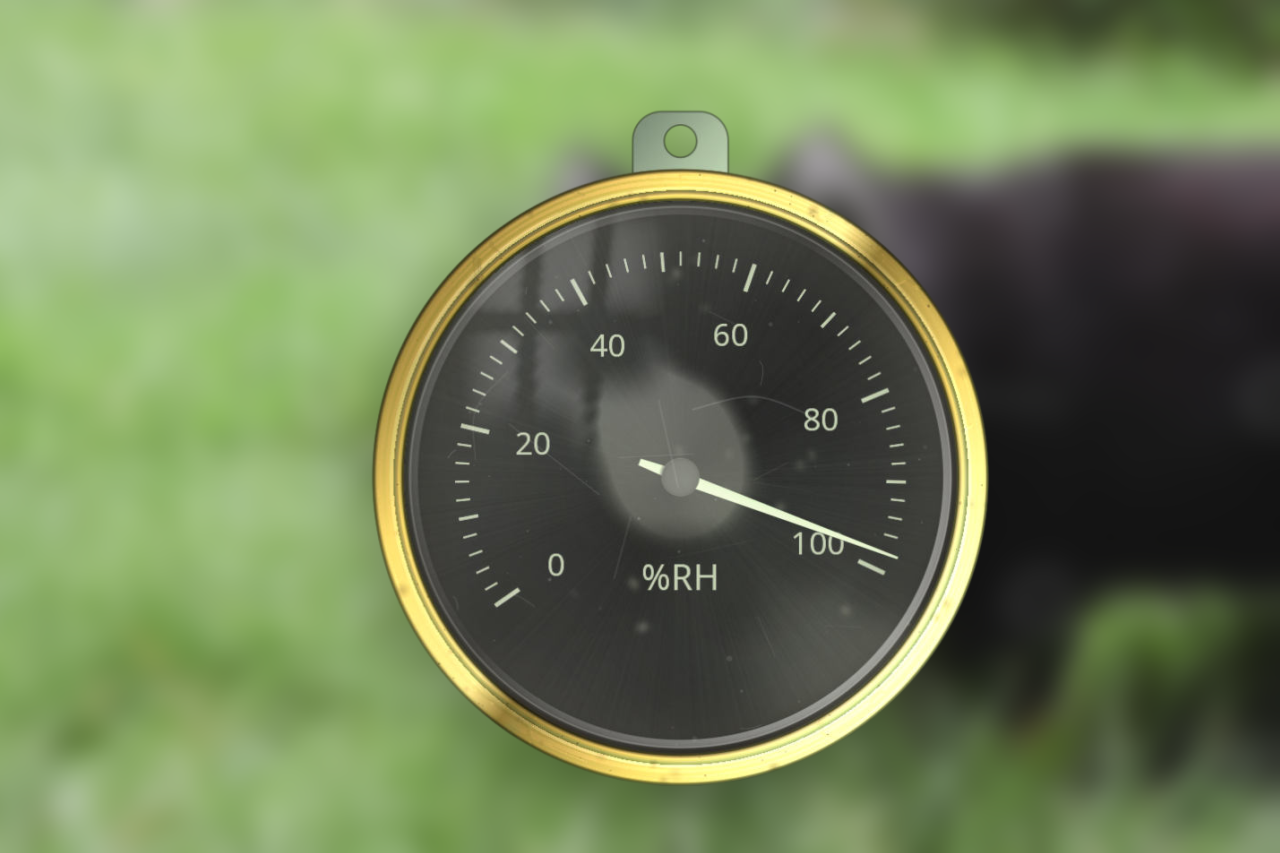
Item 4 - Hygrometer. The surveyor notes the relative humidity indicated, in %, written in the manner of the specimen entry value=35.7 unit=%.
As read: value=98 unit=%
